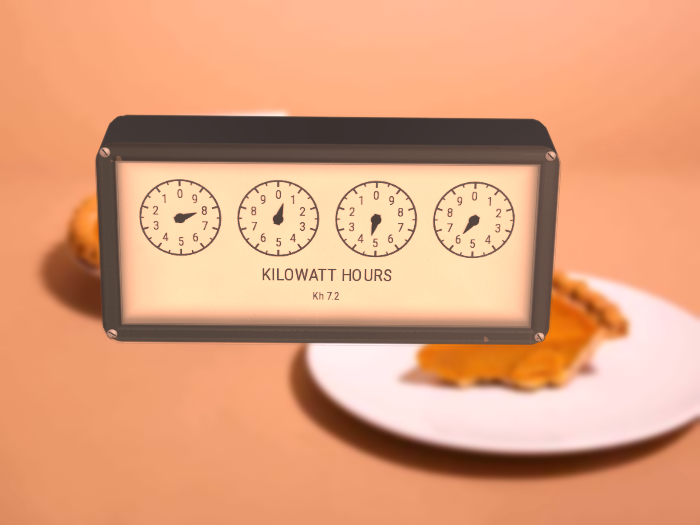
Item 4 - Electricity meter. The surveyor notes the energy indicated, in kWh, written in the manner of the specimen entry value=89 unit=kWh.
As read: value=8046 unit=kWh
